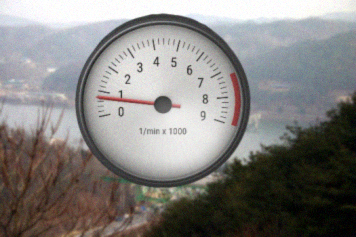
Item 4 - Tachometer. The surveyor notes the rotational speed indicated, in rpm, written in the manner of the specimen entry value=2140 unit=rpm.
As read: value=800 unit=rpm
